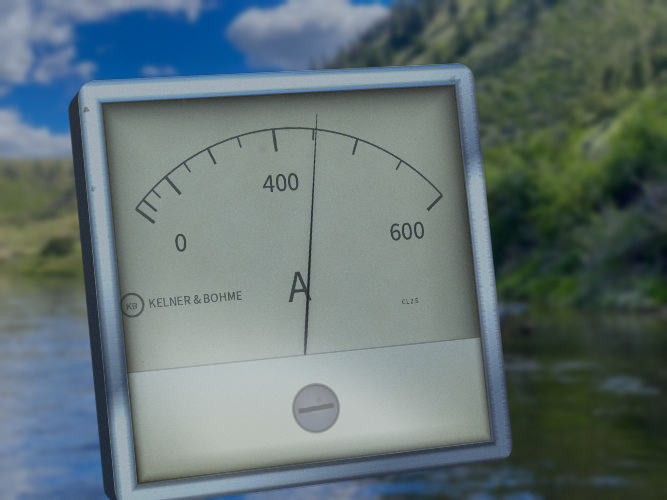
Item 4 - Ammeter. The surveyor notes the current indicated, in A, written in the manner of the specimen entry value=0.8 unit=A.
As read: value=450 unit=A
